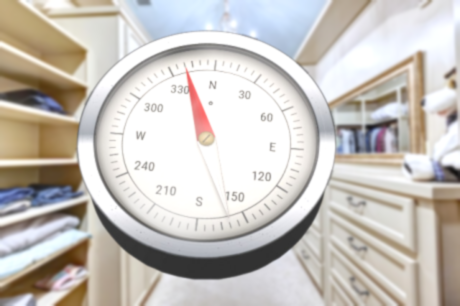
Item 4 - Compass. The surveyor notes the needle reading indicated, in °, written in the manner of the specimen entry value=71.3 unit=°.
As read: value=340 unit=°
